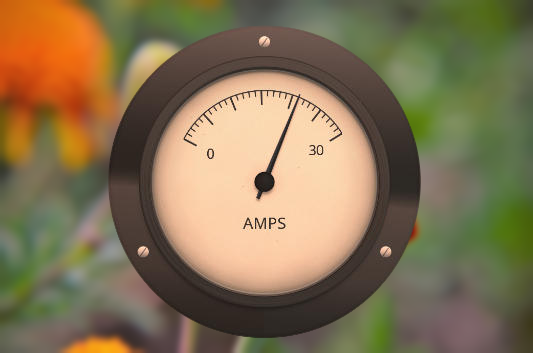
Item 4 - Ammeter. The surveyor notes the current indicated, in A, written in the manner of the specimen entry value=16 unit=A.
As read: value=21 unit=A
